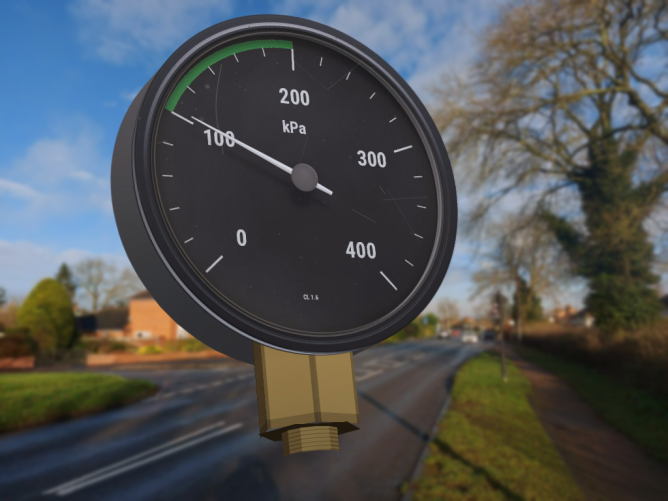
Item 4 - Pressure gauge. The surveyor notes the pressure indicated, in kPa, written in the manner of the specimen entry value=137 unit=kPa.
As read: value=100 unit=kPa
